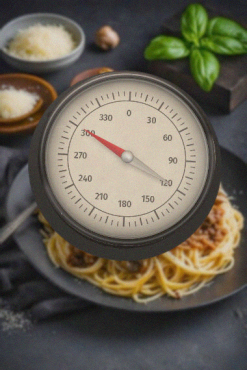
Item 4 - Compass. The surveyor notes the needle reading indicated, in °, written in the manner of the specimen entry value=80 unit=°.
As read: value=300 unit=°
